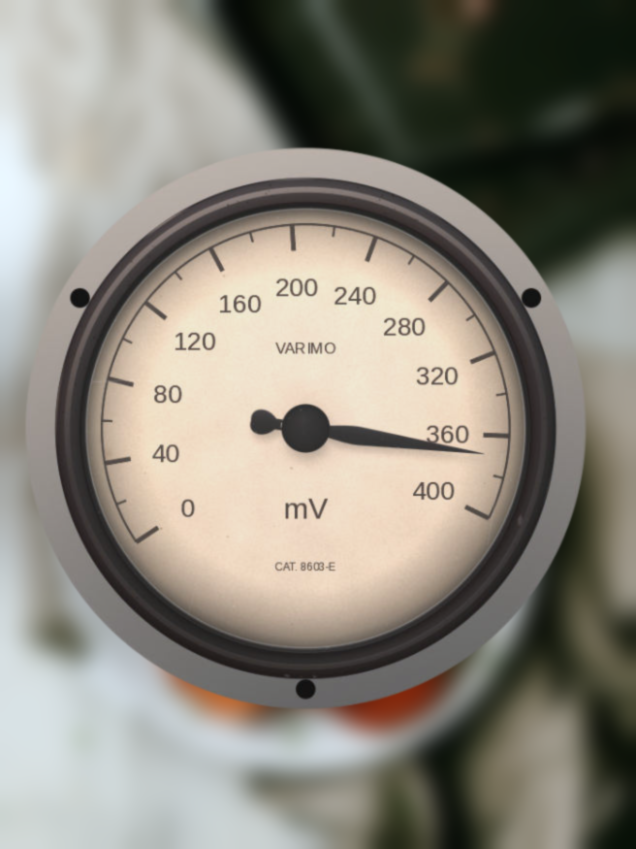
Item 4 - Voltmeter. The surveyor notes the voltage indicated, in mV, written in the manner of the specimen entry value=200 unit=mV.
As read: value=370 unit=mV
